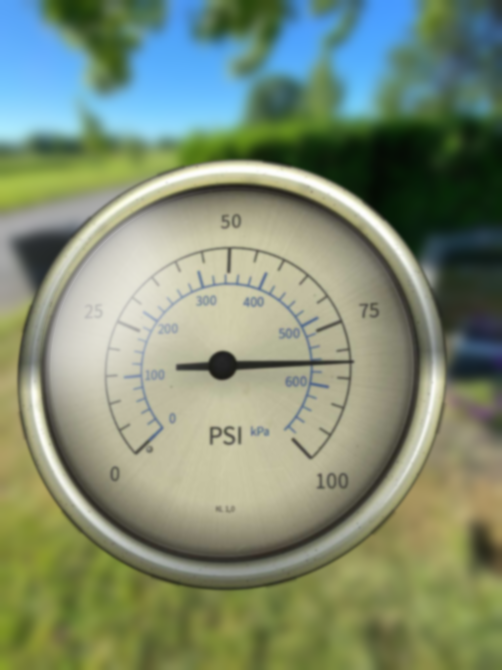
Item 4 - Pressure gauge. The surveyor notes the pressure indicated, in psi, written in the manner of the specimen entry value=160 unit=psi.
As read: value=82.5 unit=psi
